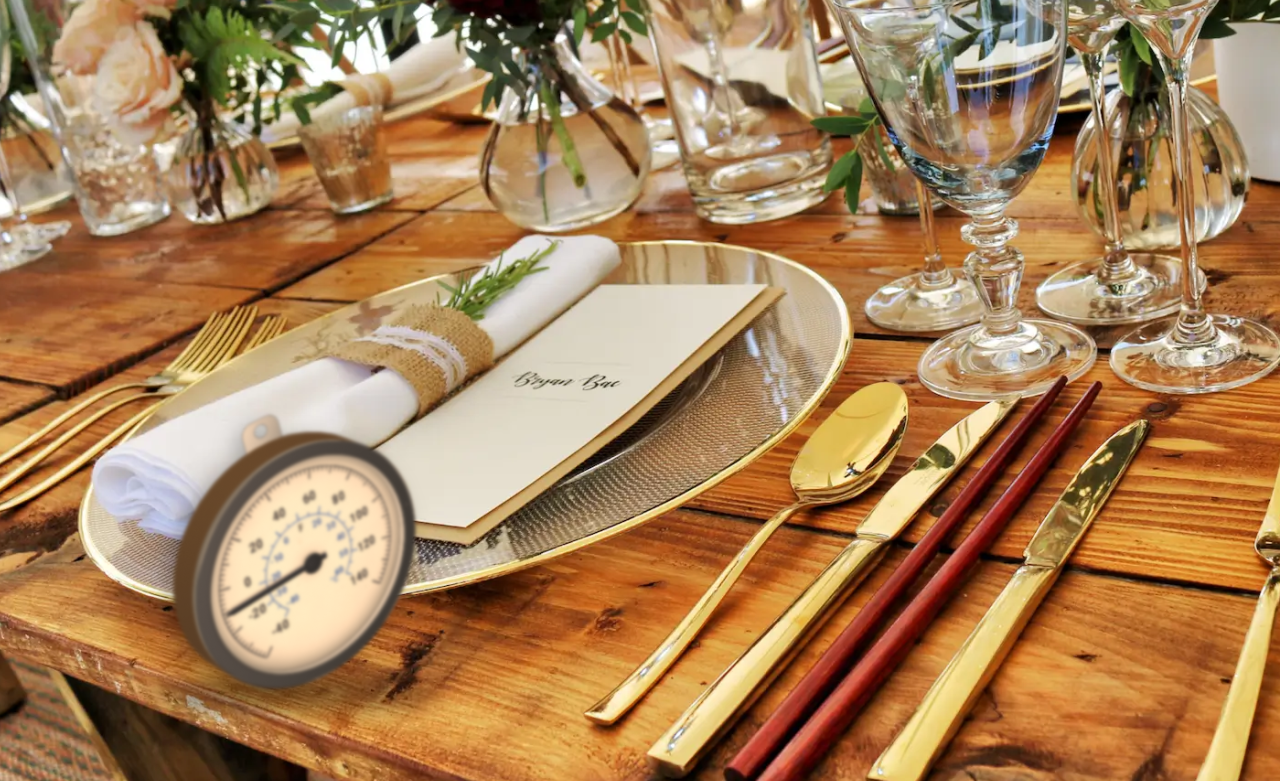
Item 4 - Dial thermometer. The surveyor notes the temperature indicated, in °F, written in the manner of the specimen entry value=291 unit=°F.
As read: value=-10 unit=°F
